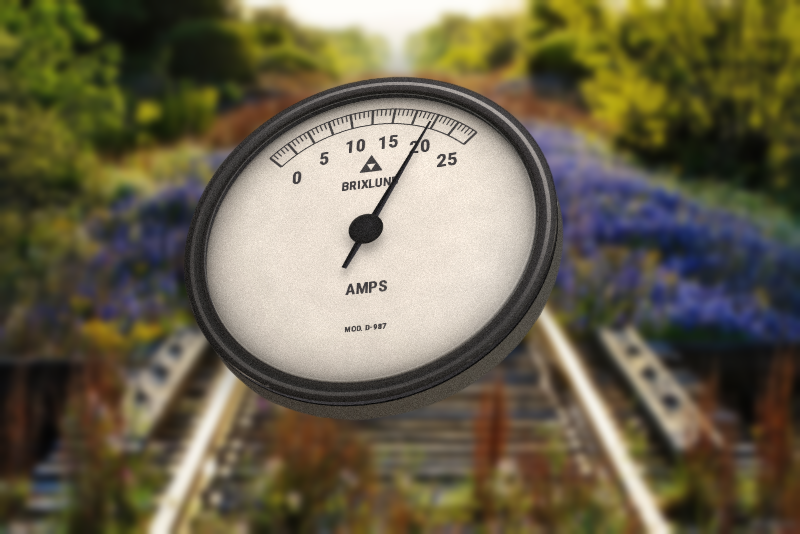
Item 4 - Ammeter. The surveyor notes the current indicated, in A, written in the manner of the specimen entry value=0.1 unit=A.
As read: value=20 unit=A
